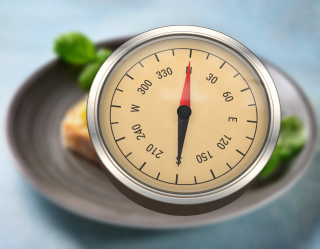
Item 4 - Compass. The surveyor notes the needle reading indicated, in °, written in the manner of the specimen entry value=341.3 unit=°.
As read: value=0 unit=°
